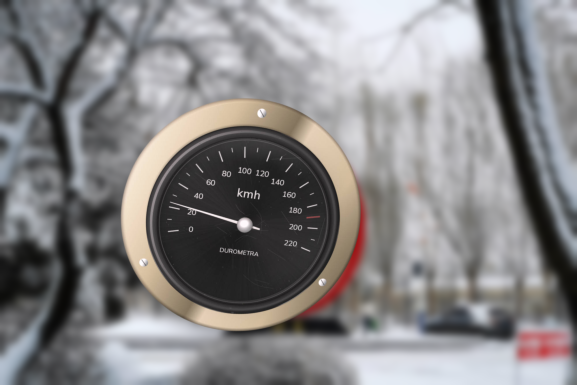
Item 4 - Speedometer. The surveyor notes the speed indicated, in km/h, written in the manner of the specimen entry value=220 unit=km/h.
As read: value=25 unit=km/h
